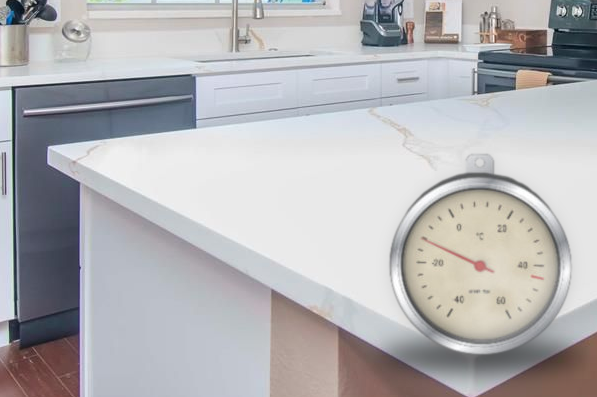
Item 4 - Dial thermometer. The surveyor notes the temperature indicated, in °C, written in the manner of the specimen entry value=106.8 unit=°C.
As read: value=-12 unit=°C
